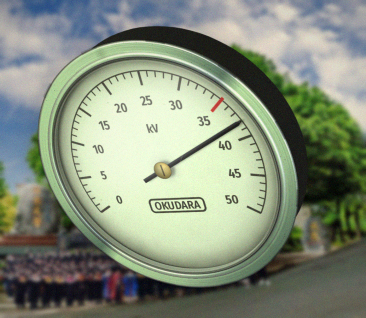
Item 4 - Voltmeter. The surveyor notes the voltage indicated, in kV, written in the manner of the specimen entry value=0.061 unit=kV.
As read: value=38 unit=kV
